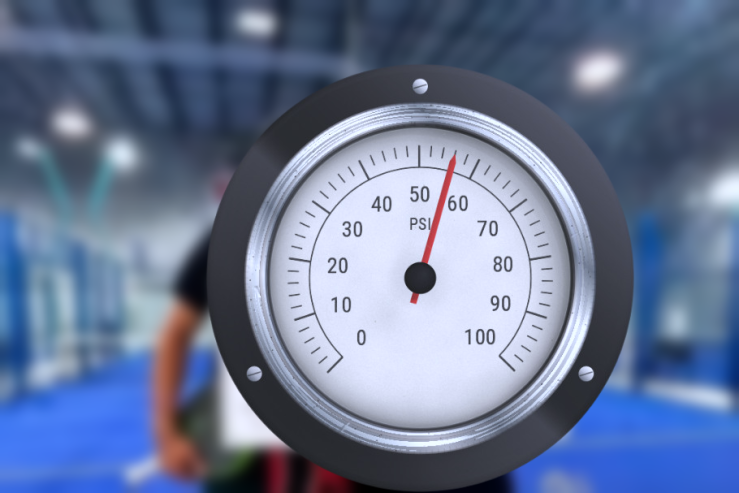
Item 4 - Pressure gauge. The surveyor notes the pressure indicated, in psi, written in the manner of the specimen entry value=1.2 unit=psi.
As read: value=56 unit=psi
